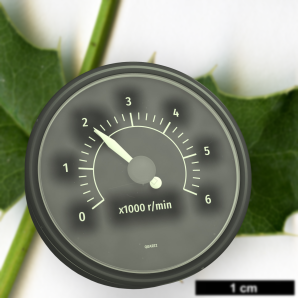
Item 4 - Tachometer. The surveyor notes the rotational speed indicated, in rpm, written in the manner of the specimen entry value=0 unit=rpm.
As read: value=2000 unit=rpm
